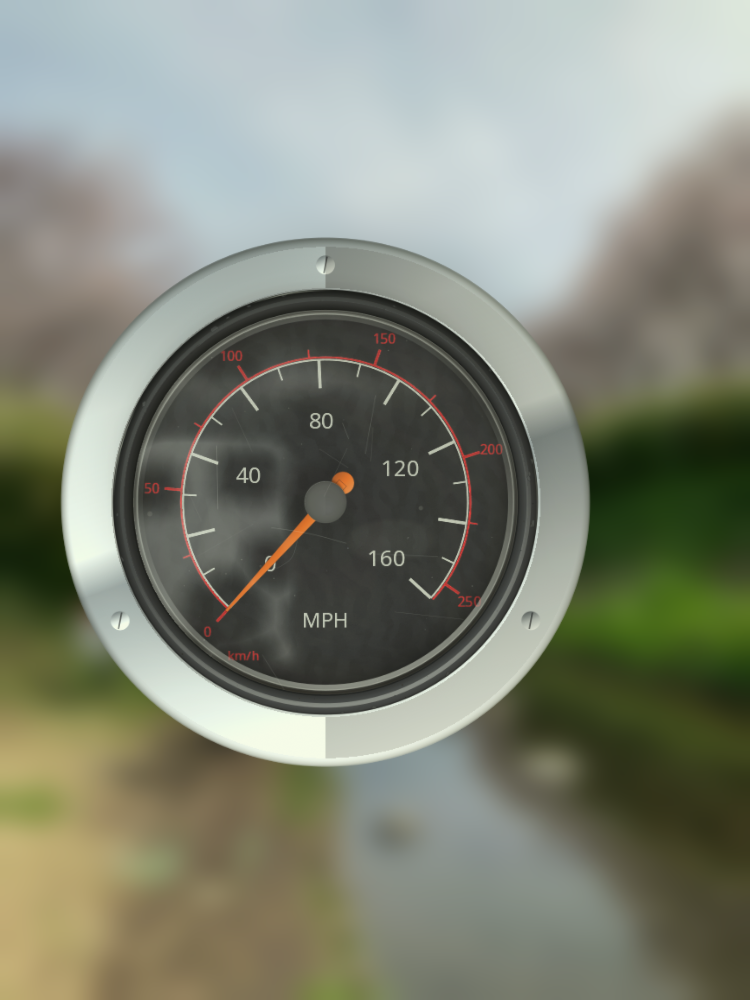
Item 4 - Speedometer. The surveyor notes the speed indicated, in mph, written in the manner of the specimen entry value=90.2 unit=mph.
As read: value=0 unit=mph
